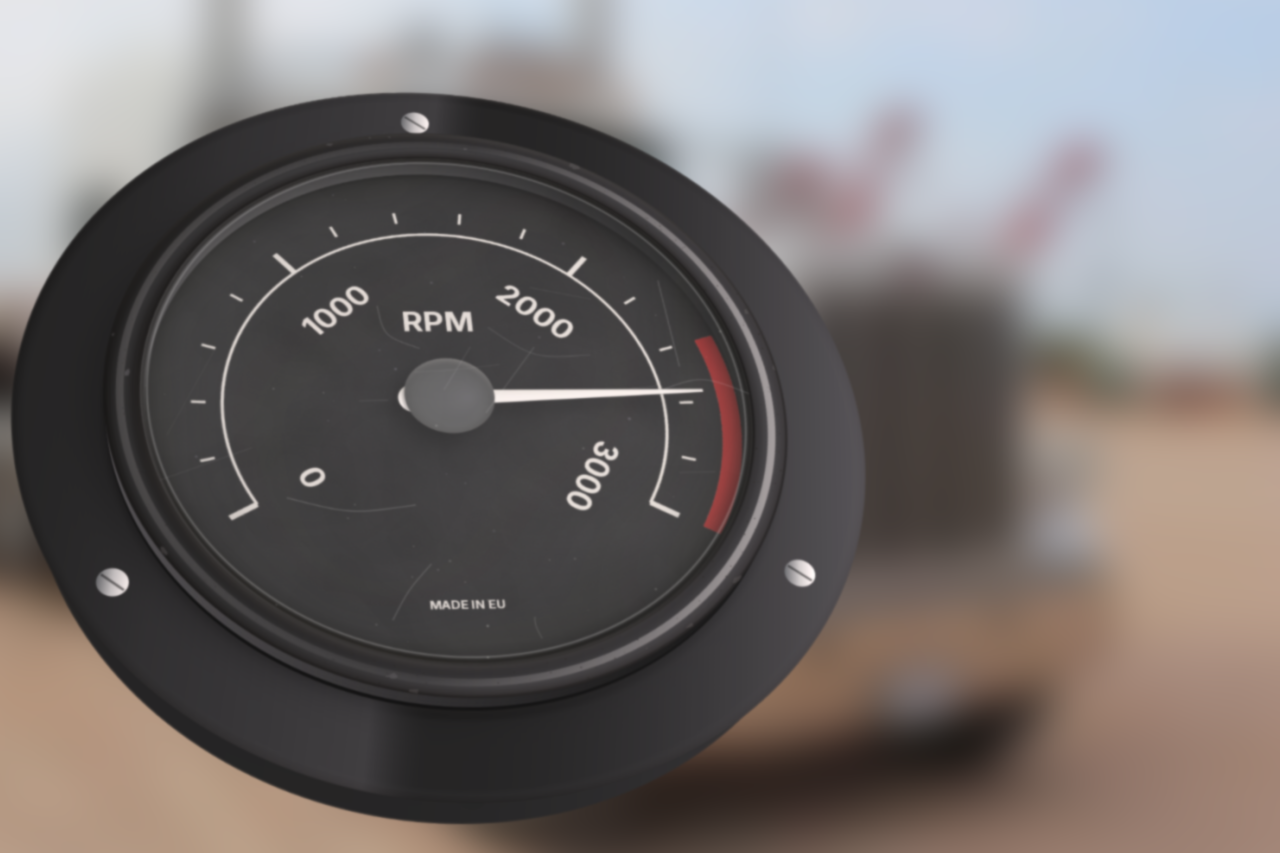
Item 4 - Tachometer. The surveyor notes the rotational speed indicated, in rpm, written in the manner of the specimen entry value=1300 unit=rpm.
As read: value=2600 unit=rpm
